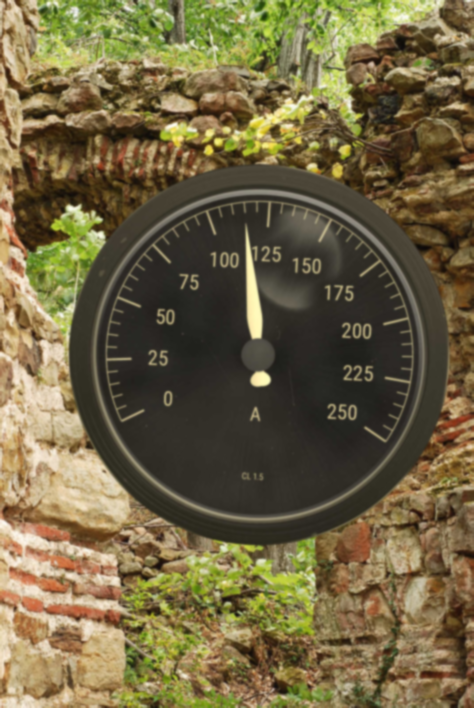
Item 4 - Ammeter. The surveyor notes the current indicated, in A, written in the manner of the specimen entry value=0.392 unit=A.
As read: value=115 unit=A
